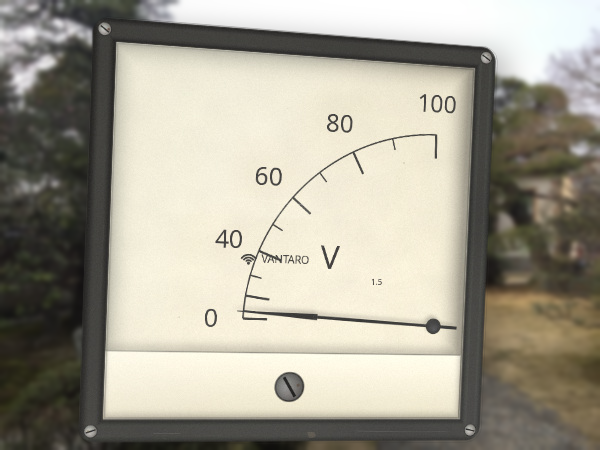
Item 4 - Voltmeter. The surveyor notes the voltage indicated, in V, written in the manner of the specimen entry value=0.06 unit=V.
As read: value=10 unit=V
